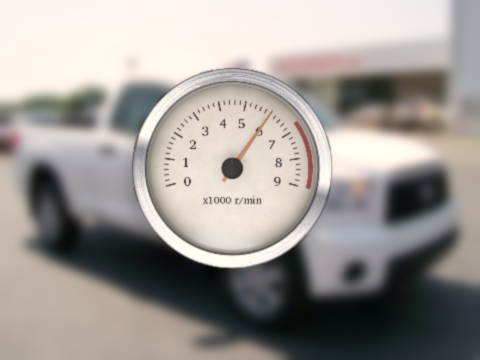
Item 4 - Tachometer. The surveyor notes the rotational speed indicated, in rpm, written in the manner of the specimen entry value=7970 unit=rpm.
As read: value=6000 unit=rpm
